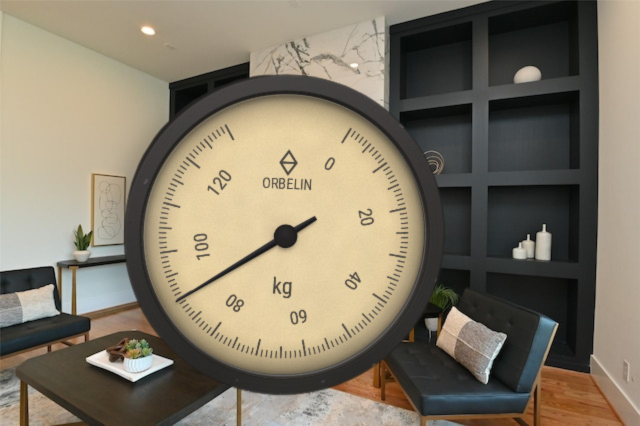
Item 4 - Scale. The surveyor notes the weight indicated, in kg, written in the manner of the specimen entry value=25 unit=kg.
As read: value=90 unit=kg
